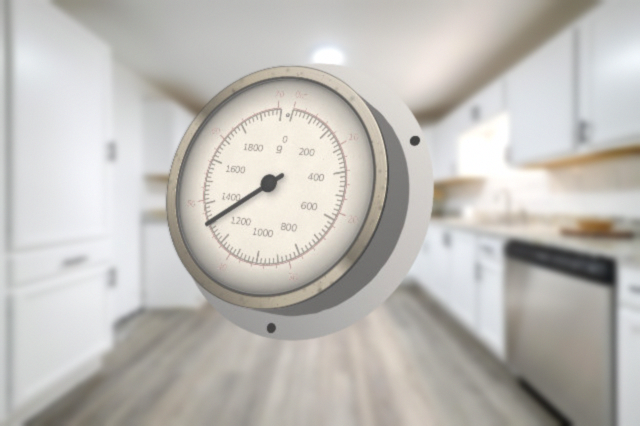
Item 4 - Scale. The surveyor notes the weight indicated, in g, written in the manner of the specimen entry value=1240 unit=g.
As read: value=1300 unit=g
